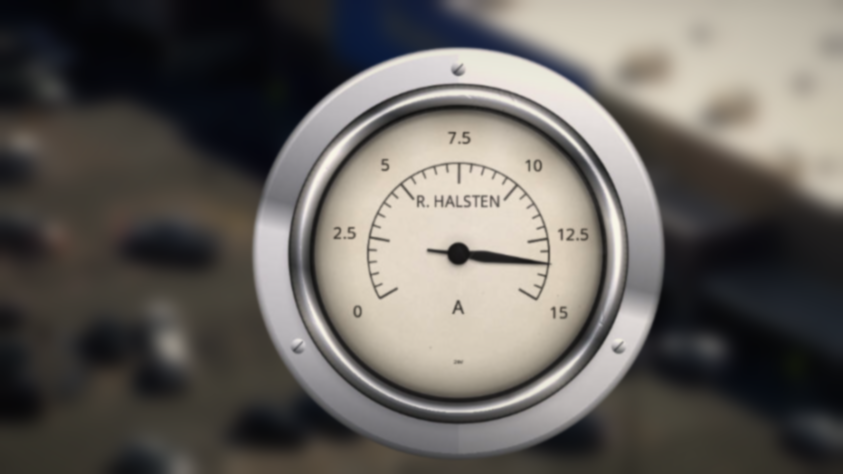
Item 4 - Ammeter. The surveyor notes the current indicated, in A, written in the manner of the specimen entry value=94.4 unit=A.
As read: value=13.5 unit=A
